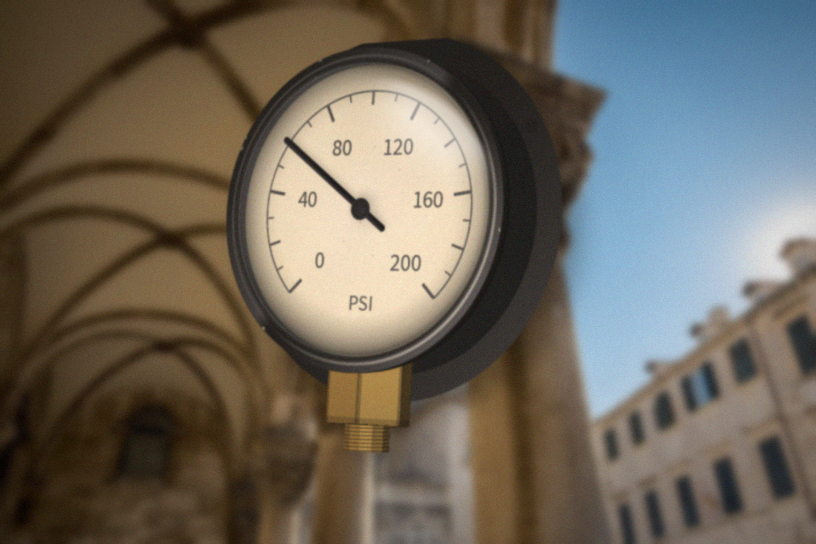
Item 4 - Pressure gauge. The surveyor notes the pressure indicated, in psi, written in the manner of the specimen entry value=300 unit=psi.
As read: value=60 unit=psi
